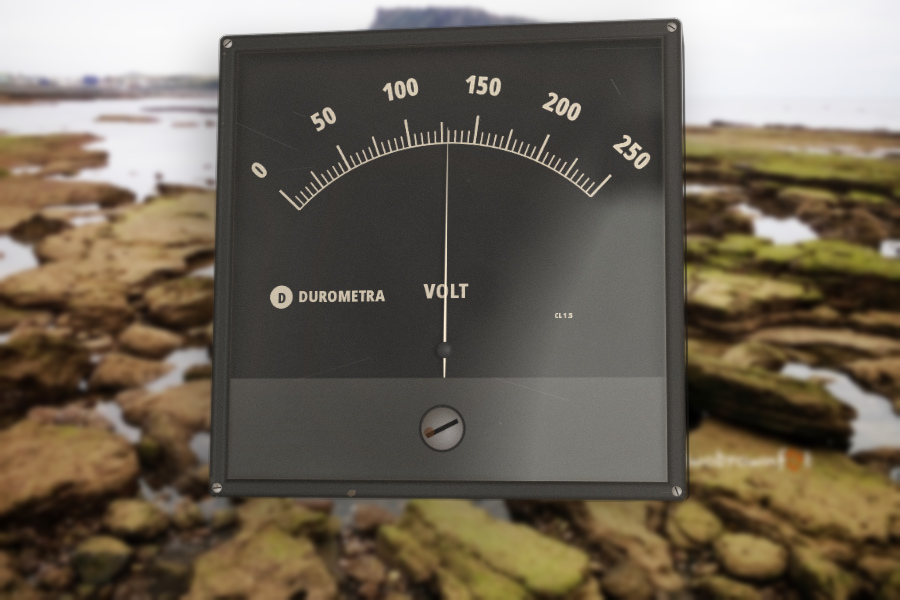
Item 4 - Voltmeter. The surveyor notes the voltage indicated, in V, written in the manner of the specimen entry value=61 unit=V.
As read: value=130 unit=V
